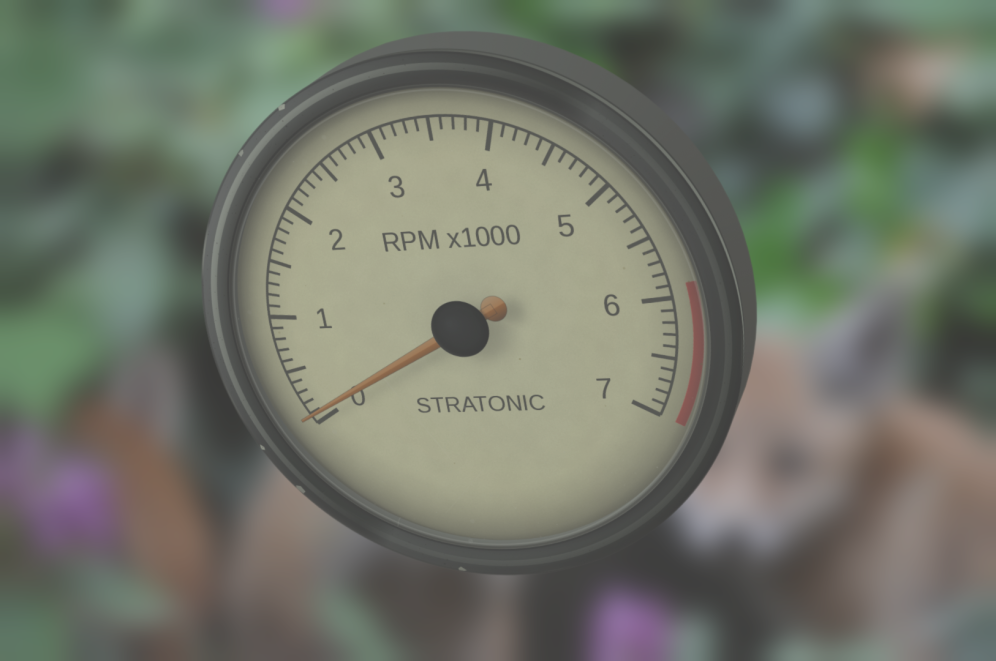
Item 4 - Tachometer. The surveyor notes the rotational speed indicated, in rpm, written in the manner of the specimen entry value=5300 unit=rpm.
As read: value=100 unit=rpm
